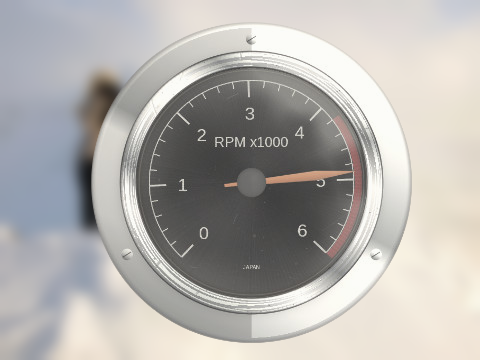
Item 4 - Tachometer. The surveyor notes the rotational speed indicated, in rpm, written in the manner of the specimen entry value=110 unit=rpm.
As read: value=4900 unit=rpm
